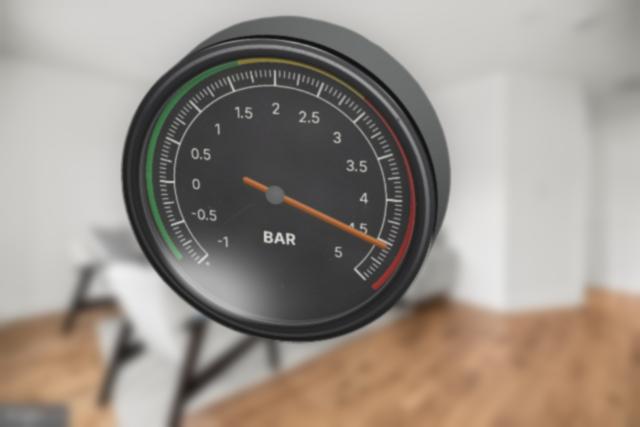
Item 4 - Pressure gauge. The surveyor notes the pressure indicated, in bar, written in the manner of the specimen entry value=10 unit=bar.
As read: value=4.5 unit=bar
